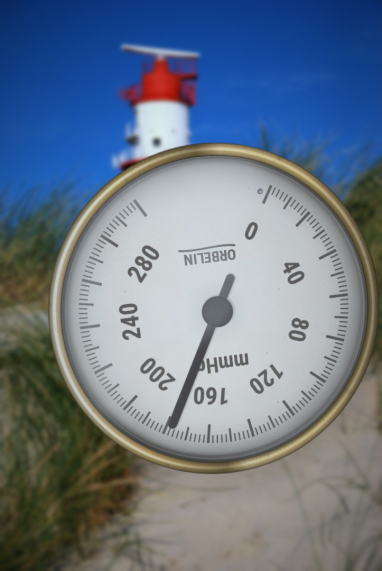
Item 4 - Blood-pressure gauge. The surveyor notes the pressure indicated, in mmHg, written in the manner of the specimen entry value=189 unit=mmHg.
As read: value=178 unit=mmHg
